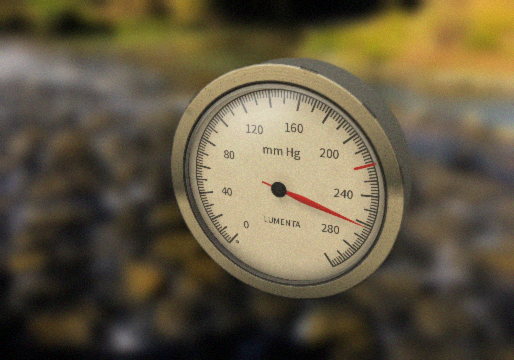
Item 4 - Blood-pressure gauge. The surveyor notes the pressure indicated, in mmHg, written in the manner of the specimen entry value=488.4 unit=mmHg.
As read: value=260 unit=mmHg
